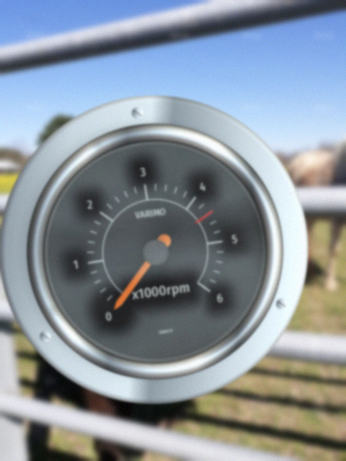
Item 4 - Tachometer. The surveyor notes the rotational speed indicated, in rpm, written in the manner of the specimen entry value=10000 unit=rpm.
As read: value=0 unit=rpm
